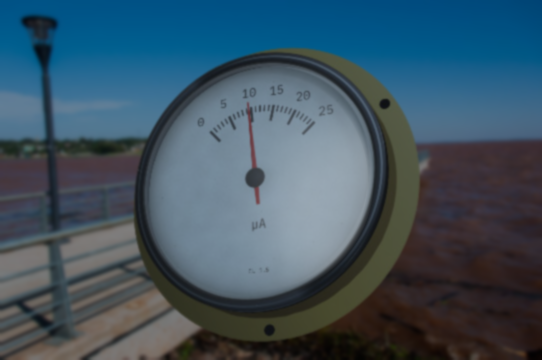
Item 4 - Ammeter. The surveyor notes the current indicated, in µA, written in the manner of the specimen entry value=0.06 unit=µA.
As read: value=10 unit=µA
